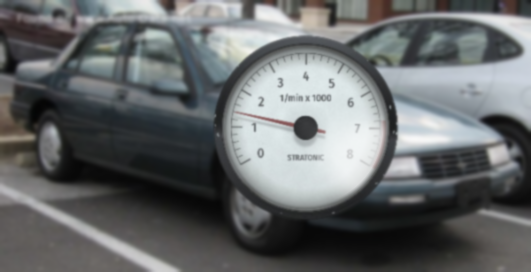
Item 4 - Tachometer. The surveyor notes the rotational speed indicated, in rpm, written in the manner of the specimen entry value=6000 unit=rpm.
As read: value=1400 unit=rpm
